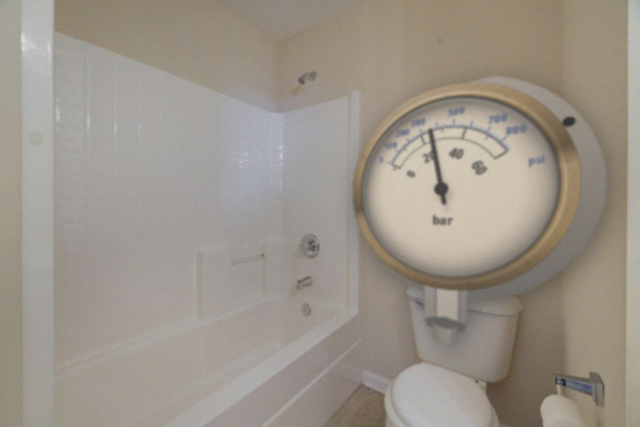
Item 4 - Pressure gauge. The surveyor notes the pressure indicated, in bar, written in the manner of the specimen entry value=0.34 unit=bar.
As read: value=25 unit=bar
